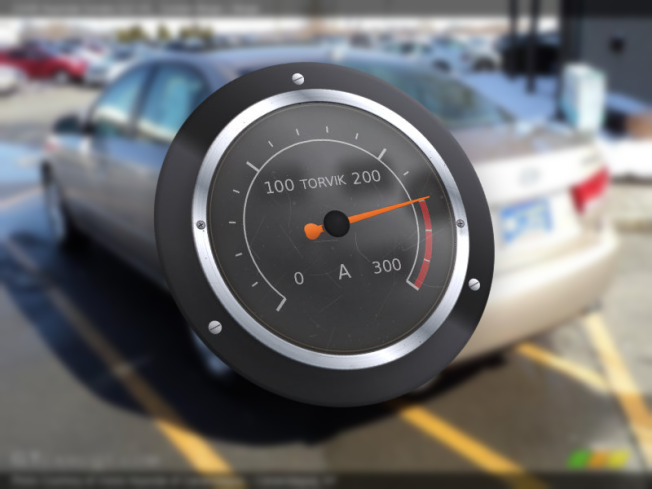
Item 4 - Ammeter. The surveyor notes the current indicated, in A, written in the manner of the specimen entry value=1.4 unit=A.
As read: value=240 unit=A
